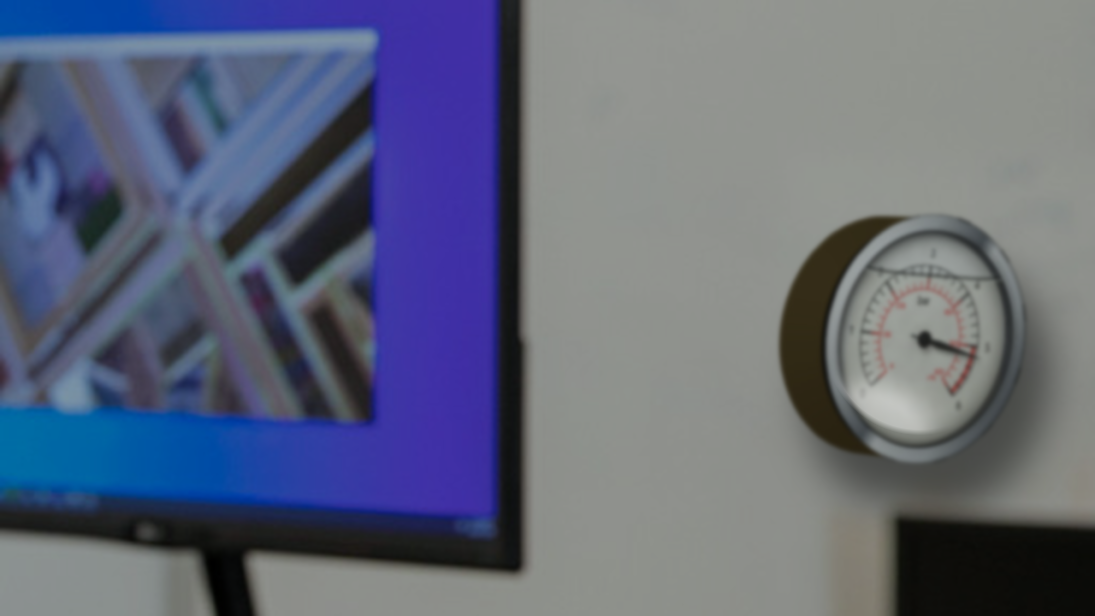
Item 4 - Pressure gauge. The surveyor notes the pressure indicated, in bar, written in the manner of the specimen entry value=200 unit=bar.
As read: value=5.2 unit=bar
